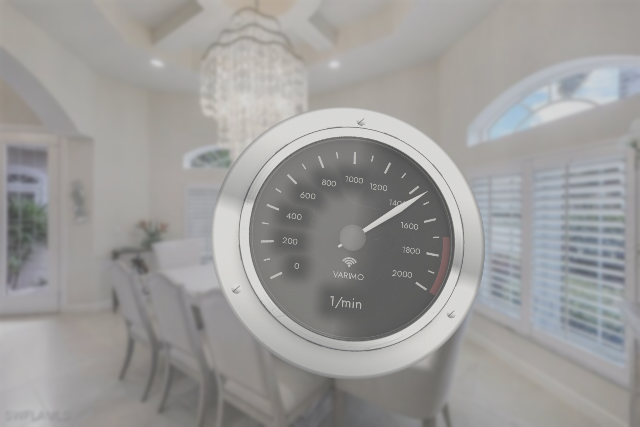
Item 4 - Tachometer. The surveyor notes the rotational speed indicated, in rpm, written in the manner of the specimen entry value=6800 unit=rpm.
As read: value=1450 unit=rpm
